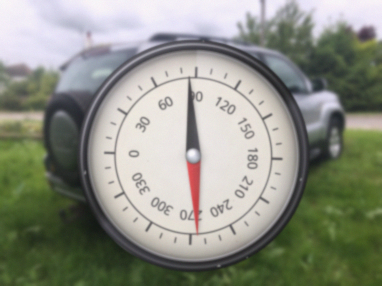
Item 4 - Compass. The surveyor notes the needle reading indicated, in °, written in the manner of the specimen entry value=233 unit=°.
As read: value=265 unit=°
